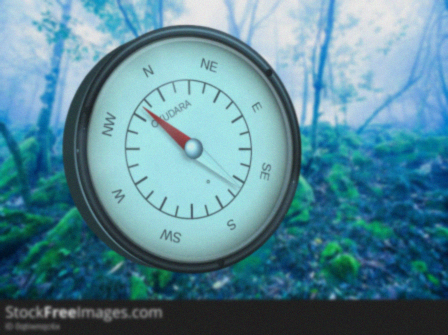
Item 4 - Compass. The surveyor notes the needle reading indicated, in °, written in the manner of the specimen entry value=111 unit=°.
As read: value=337.5 unit=°
